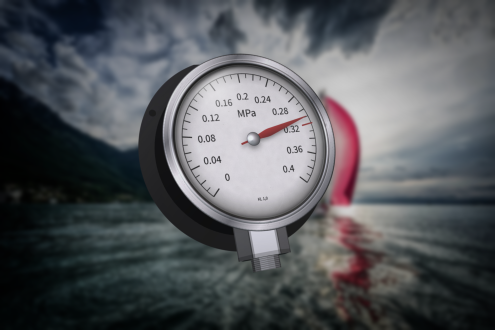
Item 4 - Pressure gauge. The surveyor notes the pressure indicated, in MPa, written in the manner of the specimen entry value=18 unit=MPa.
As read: value=0.31 unit=MPa
